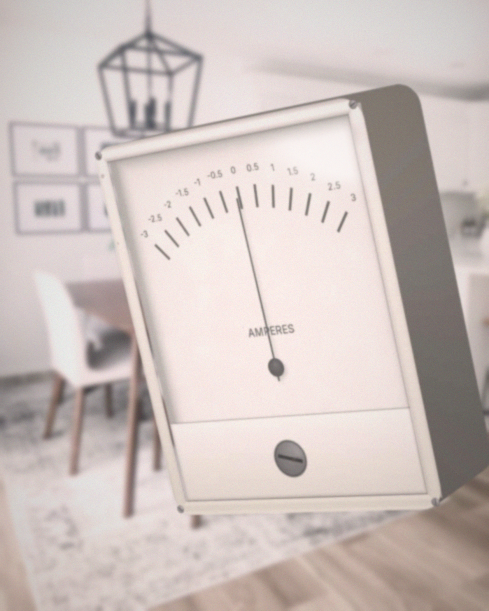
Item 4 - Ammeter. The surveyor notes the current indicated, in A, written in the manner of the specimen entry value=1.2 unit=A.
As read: value=0 unit=A
